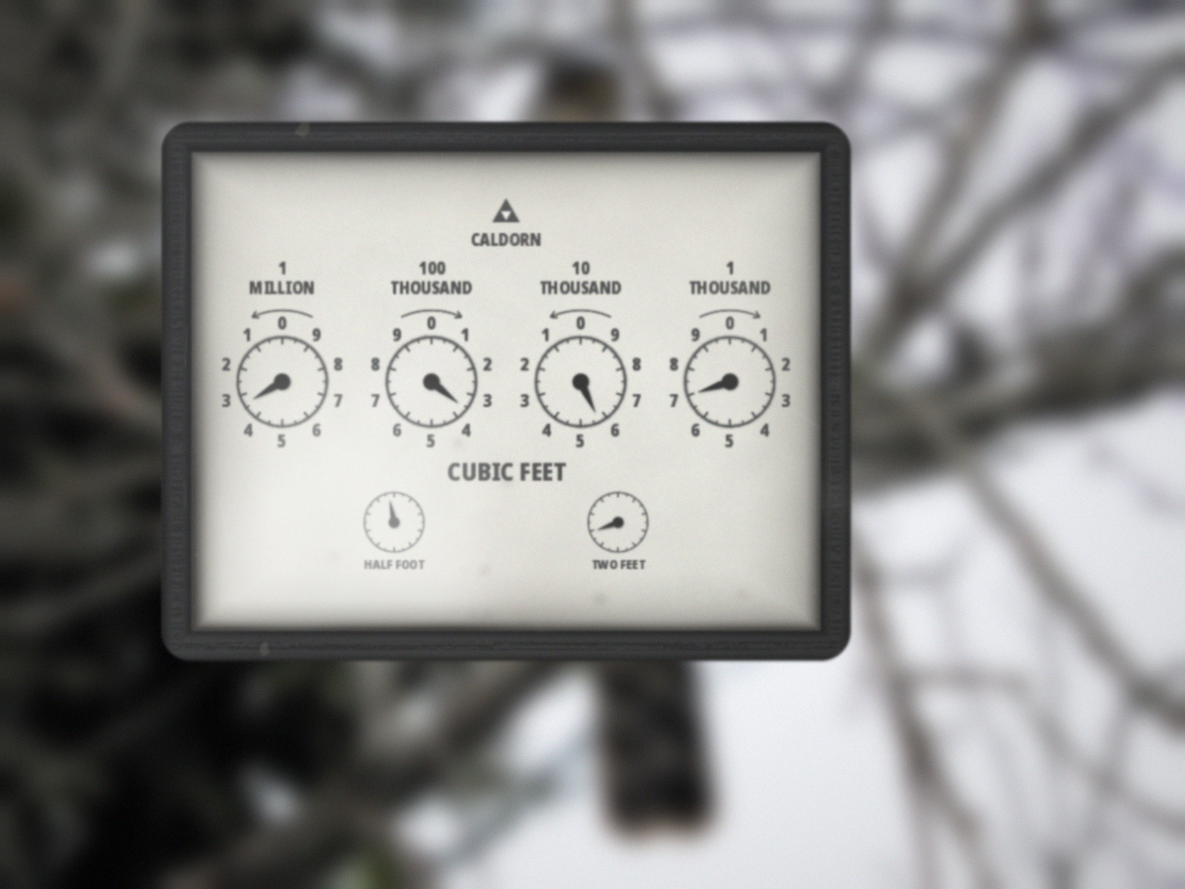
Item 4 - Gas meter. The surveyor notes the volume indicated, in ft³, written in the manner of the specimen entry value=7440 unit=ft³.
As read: value=335700 unit=ft³
